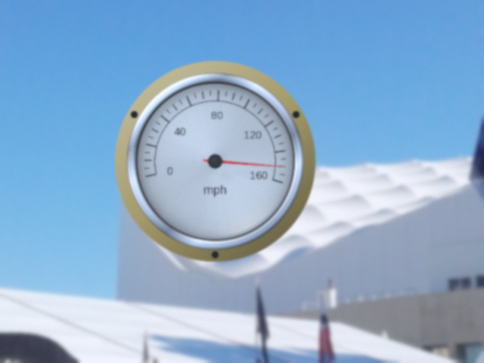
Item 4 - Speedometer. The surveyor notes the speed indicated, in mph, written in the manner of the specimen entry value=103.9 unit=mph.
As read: value=150 unit=mph
